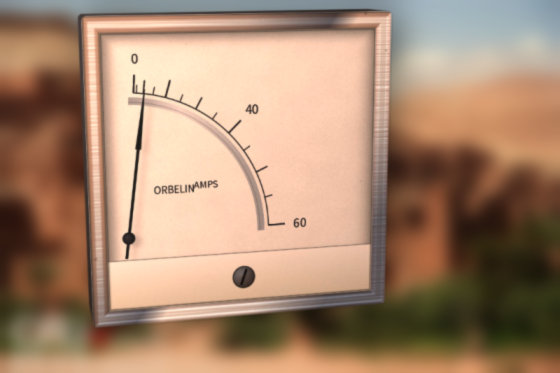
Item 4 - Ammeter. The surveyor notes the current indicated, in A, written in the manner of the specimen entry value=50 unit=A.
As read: value=10 unit=A
